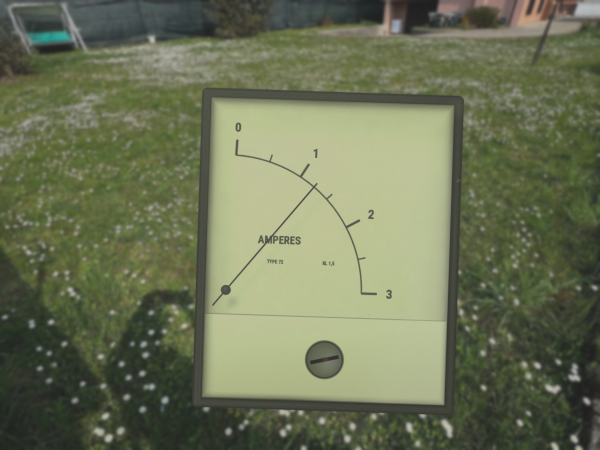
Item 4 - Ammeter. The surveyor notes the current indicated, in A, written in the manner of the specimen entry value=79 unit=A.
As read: value=1.25 unit=A
